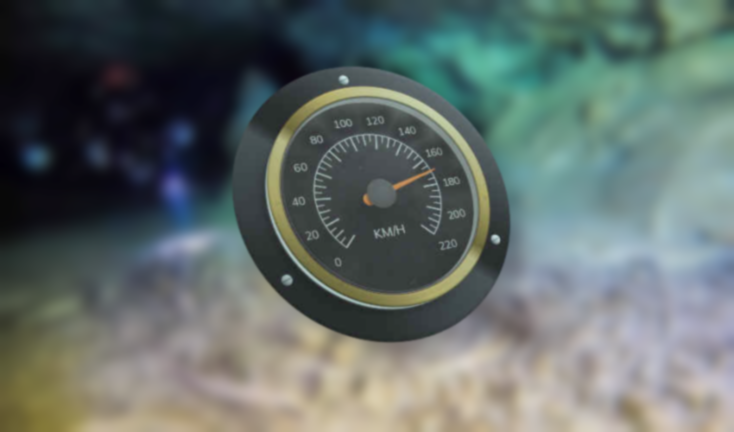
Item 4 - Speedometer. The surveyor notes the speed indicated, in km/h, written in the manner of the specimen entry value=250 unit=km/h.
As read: value=170 unit=km/h
